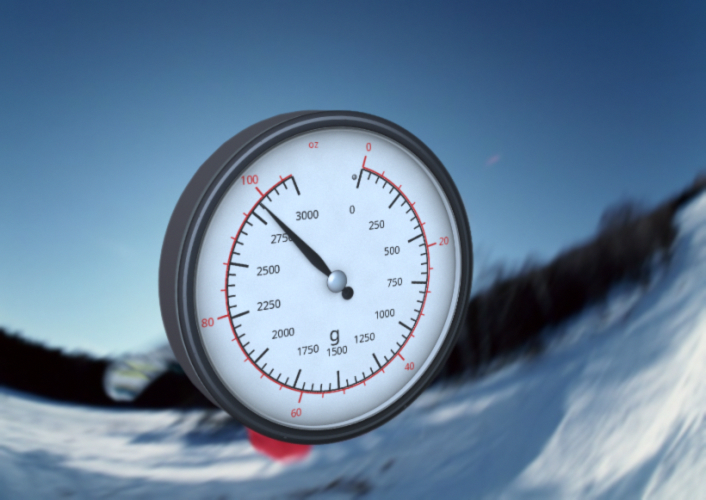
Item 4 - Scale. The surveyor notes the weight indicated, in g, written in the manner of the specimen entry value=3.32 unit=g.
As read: value=2800 unit=g
